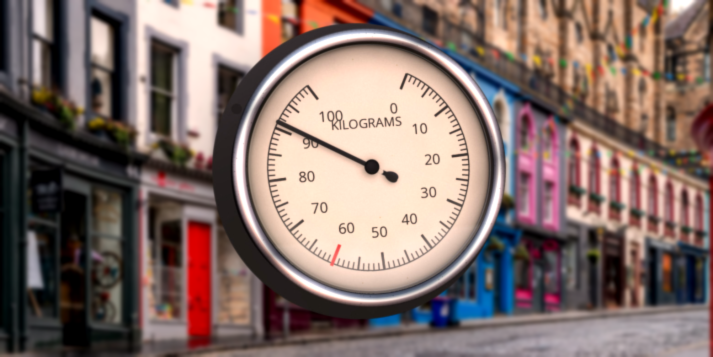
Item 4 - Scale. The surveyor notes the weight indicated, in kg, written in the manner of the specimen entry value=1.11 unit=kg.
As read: value=91 unit=kg
